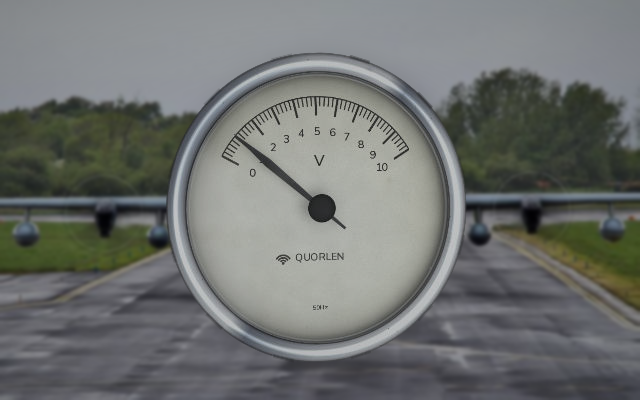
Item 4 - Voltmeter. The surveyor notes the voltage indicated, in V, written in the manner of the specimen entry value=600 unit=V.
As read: value=1 unit=V
